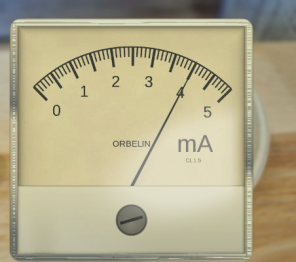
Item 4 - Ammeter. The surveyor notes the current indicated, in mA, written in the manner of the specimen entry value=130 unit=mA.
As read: value=4 unit=mA
